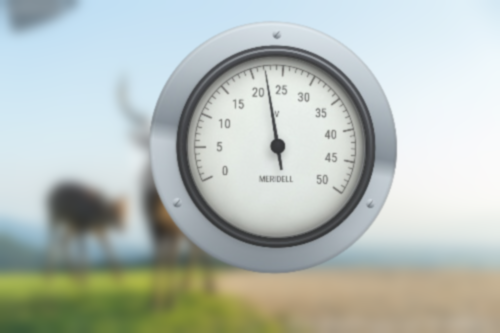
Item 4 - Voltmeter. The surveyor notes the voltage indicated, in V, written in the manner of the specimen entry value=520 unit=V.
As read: value=22 unit=V
